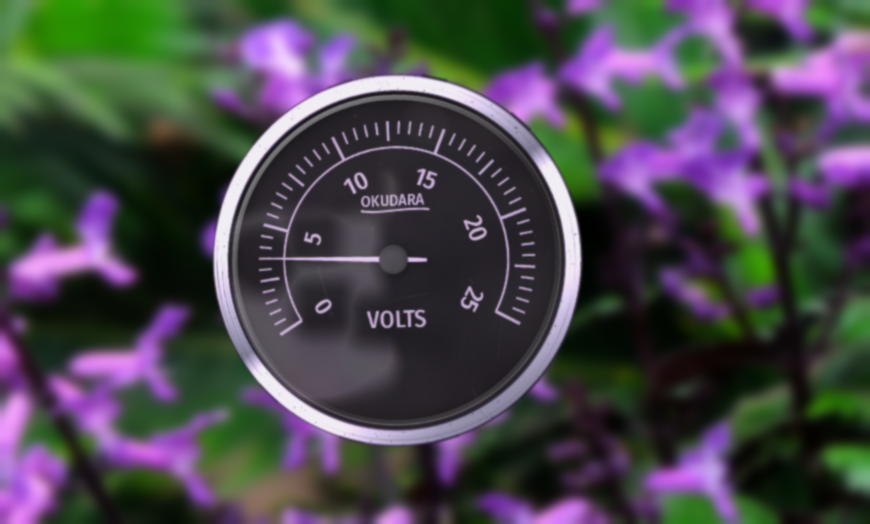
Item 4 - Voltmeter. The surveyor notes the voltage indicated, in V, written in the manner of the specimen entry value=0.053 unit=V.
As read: value=3.5 unit=V
